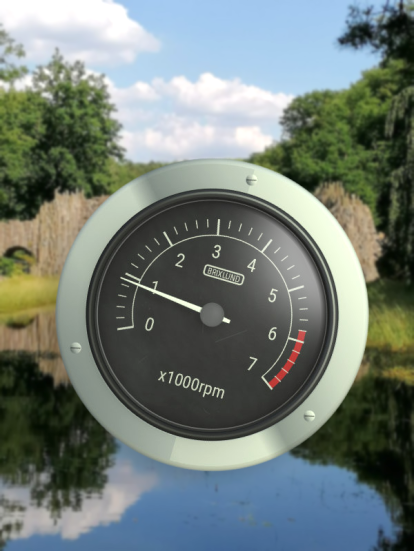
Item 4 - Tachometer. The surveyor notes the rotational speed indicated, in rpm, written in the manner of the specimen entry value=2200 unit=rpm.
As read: value=900 unit=rpm
